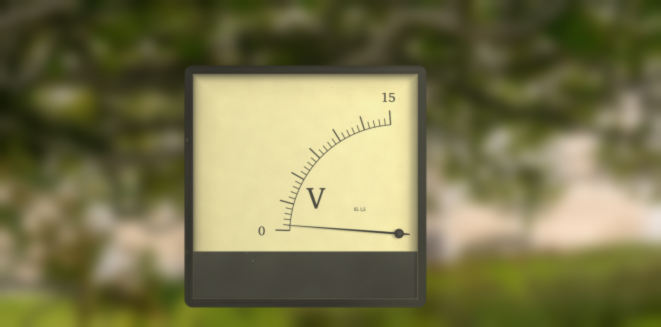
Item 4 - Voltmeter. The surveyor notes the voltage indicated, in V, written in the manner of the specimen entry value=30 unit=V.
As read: value=0.5 unit=V
